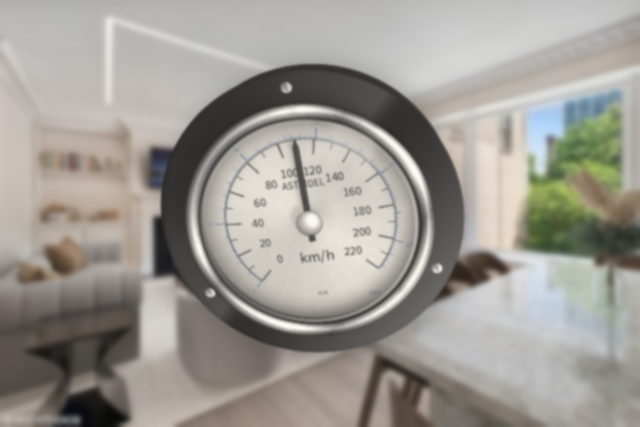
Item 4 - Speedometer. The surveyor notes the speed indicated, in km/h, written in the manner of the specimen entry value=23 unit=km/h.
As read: value=110 unit=km/h
